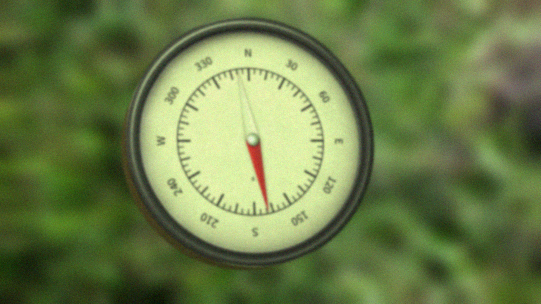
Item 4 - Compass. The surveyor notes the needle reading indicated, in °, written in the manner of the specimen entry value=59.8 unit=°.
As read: value=170 unit=°
